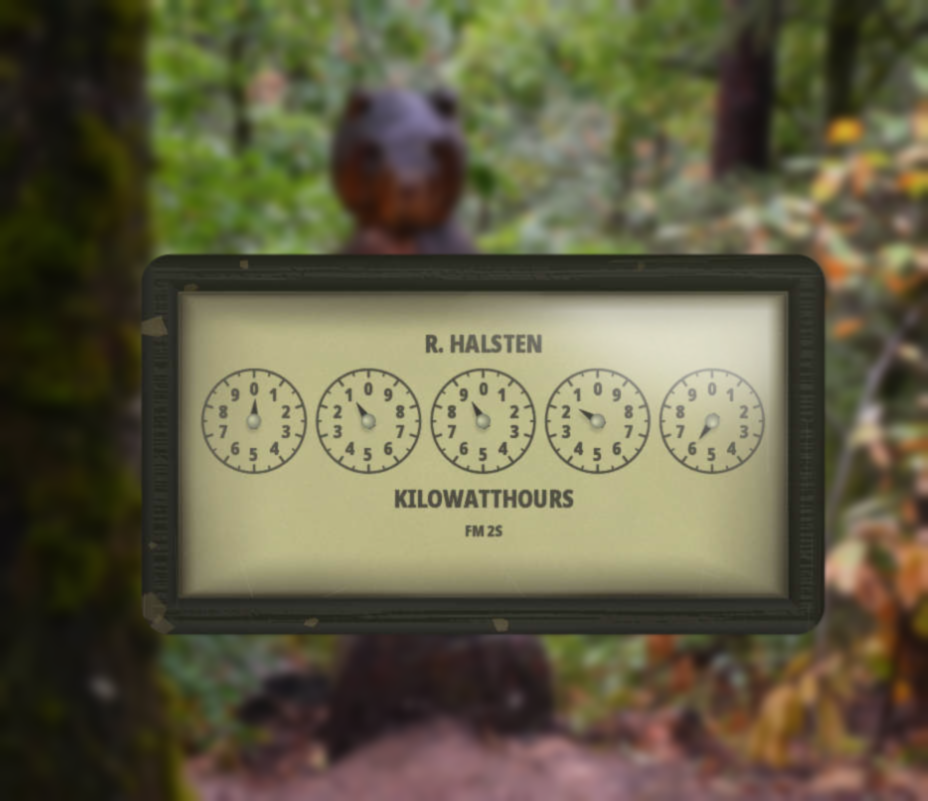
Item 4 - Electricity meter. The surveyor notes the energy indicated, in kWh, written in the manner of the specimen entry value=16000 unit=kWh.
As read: value=916 unit=kWh
